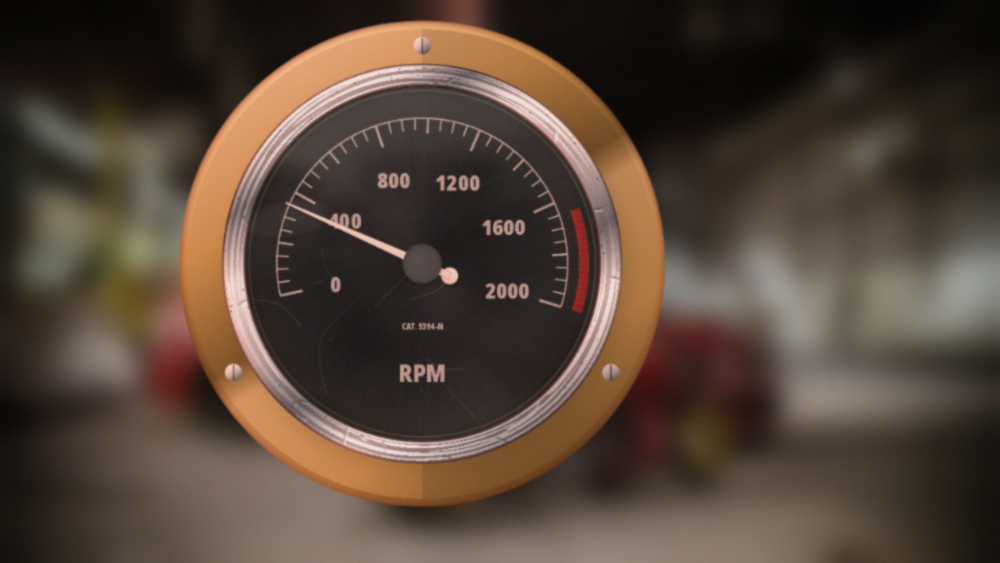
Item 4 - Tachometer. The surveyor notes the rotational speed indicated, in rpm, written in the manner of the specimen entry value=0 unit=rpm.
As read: value=350 unit=rpm
